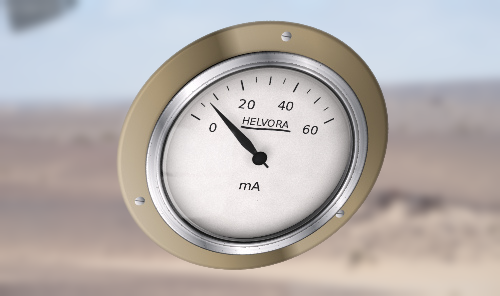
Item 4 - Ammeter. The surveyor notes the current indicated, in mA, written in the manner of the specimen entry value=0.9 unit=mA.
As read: value=7.5 unit=mA
